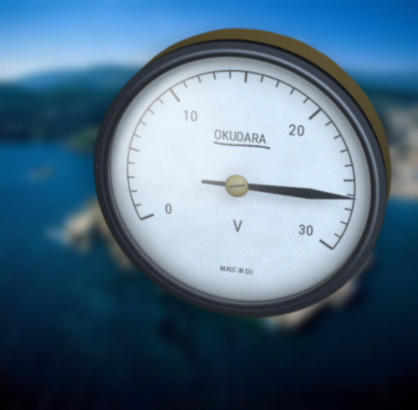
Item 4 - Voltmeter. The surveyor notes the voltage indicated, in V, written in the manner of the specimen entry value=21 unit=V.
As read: value=26 unit=V
